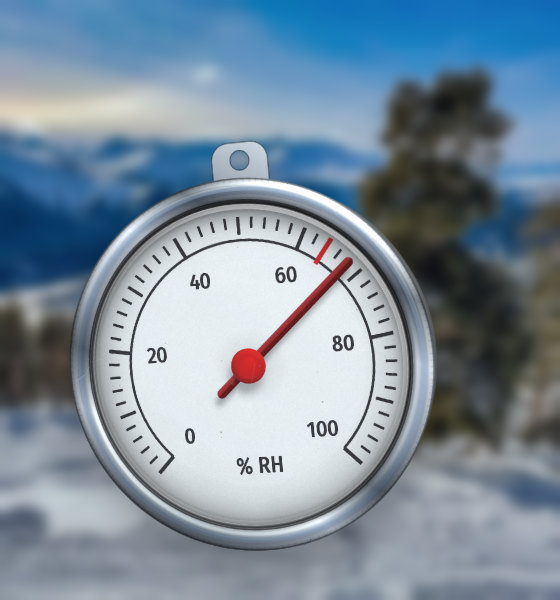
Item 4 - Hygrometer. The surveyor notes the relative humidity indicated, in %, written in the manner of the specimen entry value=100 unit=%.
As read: value=68 unit=%
